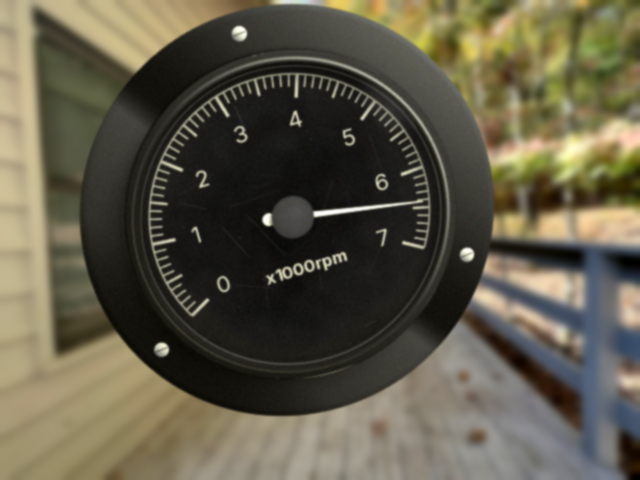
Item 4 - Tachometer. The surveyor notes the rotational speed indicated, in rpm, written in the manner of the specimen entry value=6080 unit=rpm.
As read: value=6400 unit=rpm
